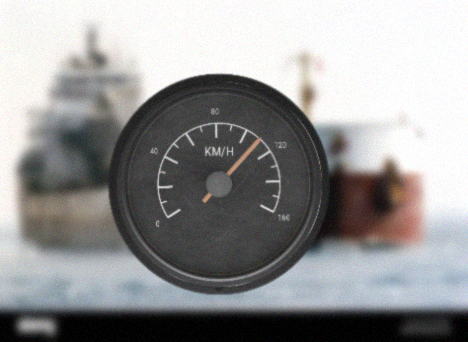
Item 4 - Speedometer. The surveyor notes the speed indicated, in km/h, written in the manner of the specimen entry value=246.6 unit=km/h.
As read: value=110 unit=km/h
